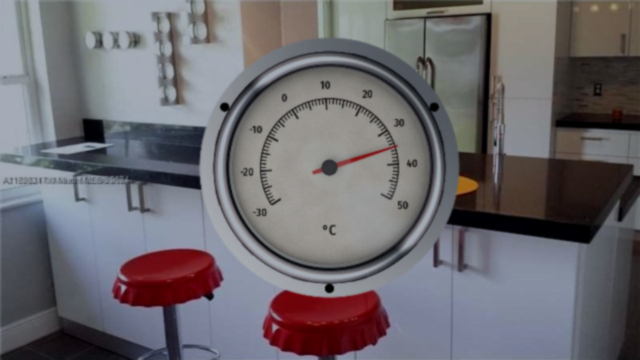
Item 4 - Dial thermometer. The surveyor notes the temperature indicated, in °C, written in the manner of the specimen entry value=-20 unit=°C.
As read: value=35 unit=°C
